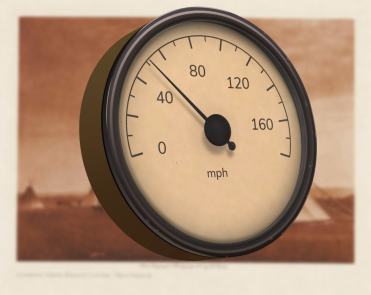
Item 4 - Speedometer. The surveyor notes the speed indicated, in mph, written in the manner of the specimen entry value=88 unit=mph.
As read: value=50 unit=mph
